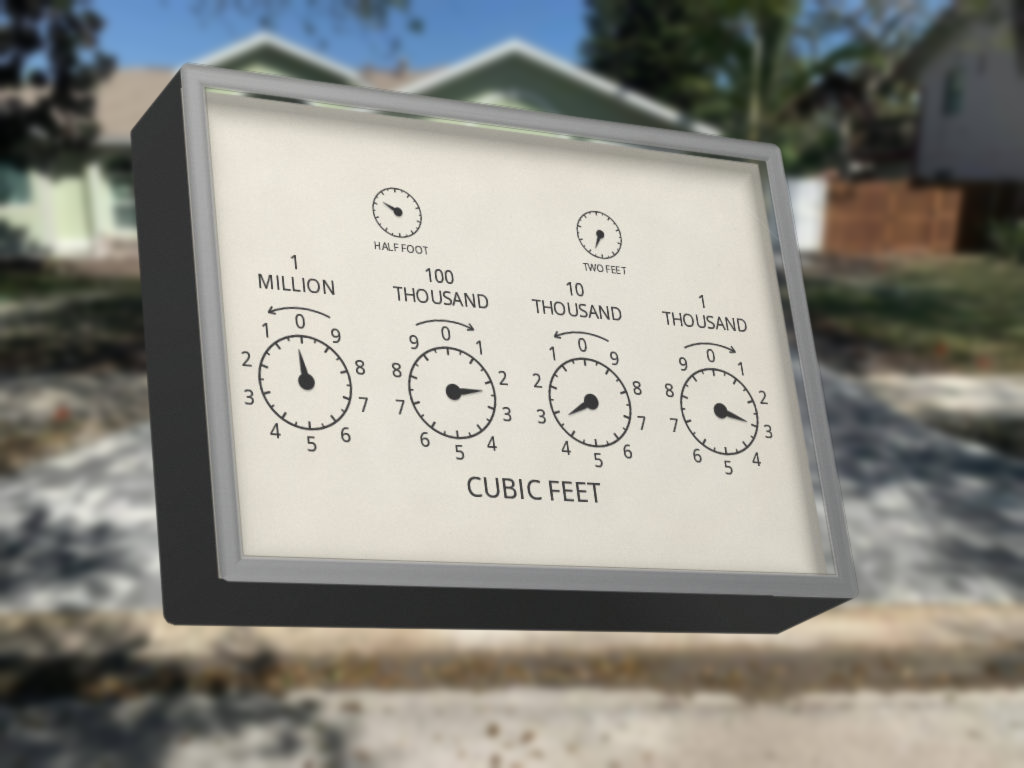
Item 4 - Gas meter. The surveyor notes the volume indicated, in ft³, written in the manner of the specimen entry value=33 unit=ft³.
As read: value=23300 unit=ft³
